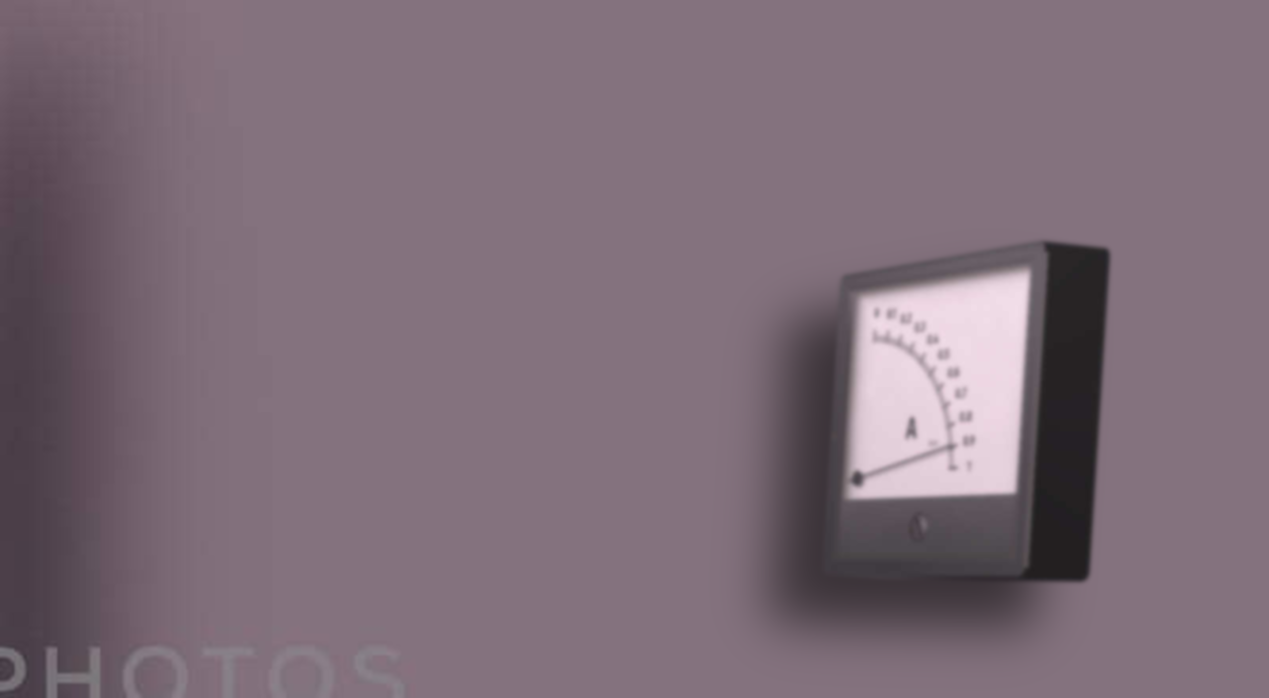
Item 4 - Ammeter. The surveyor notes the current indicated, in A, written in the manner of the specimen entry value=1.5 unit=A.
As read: value=0.9 unit=A
